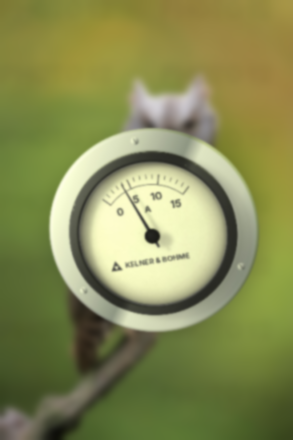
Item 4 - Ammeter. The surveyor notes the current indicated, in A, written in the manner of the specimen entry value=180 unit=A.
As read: value=4 unit=A
